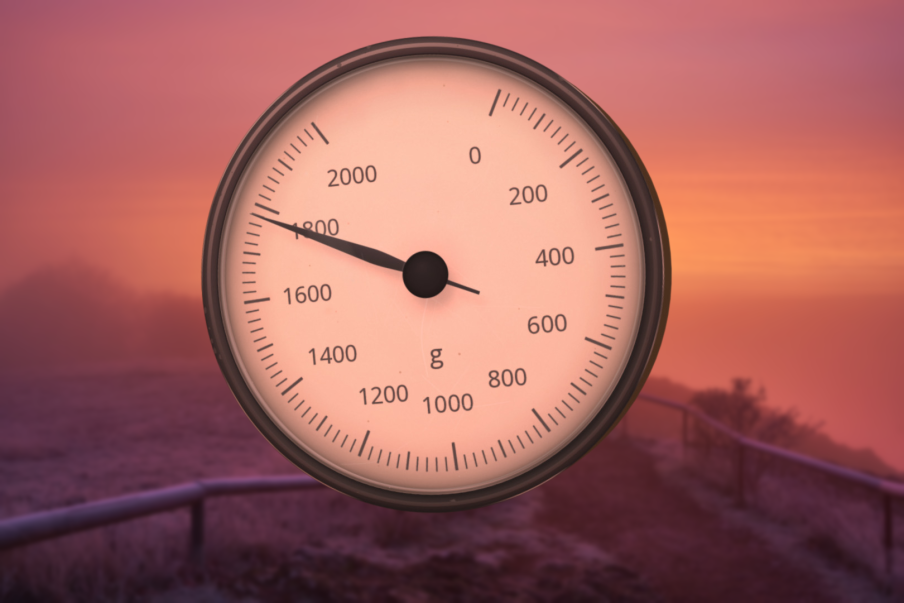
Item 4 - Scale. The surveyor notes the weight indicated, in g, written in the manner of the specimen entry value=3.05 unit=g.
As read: value=1780 unit=g
